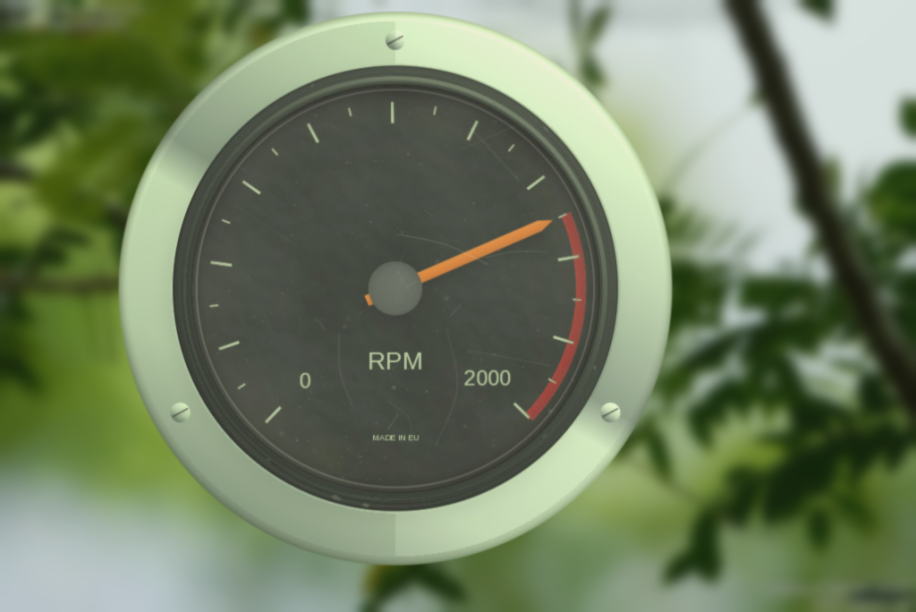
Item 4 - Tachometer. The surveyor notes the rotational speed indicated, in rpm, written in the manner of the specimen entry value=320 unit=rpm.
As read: value=1500 unit=rpm
